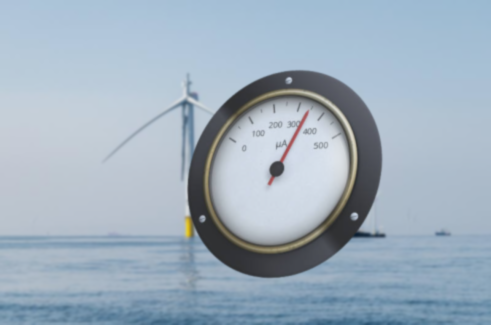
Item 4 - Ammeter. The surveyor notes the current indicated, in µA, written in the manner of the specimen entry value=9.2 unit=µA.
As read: value=350 unit=µA
